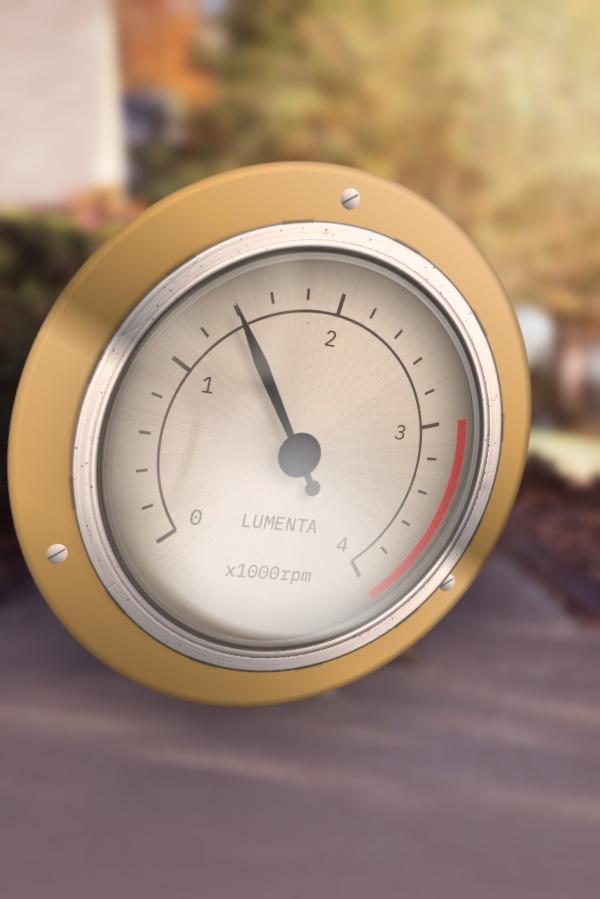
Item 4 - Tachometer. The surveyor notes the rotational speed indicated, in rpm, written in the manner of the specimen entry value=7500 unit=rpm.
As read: value=1400 unit=rpm
